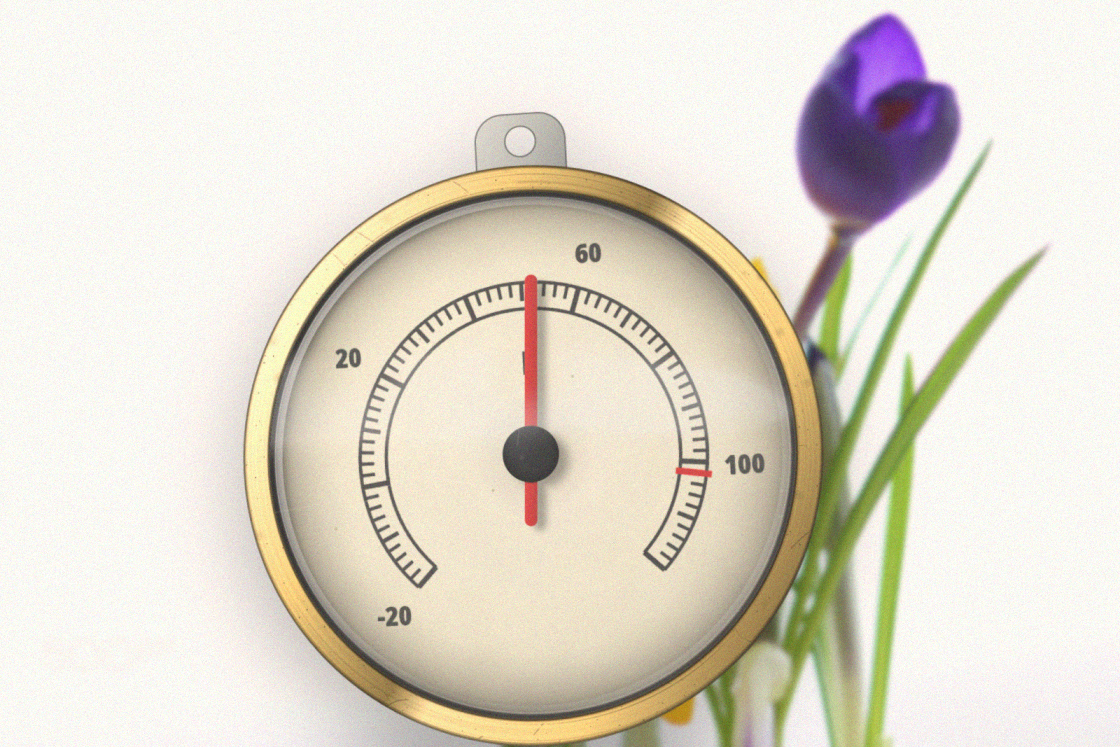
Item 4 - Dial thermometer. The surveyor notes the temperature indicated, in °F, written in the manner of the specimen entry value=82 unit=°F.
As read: value=52 unit=°F
